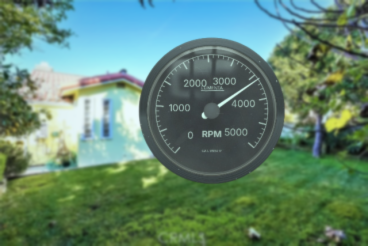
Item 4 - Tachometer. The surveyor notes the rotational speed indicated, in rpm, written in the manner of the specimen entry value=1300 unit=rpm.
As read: value=3600 unit=rpm
